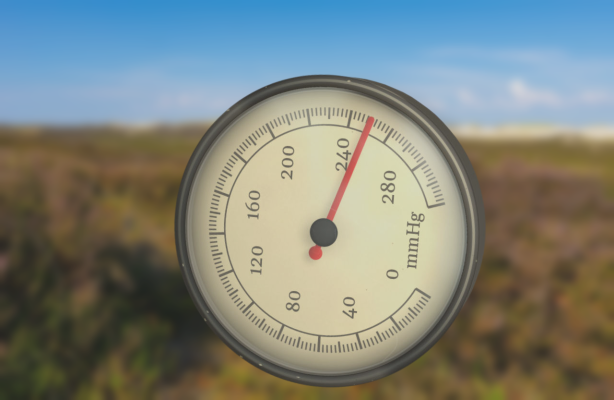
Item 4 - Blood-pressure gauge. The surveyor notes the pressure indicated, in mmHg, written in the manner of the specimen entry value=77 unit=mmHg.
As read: value=250 unit=mmHg
